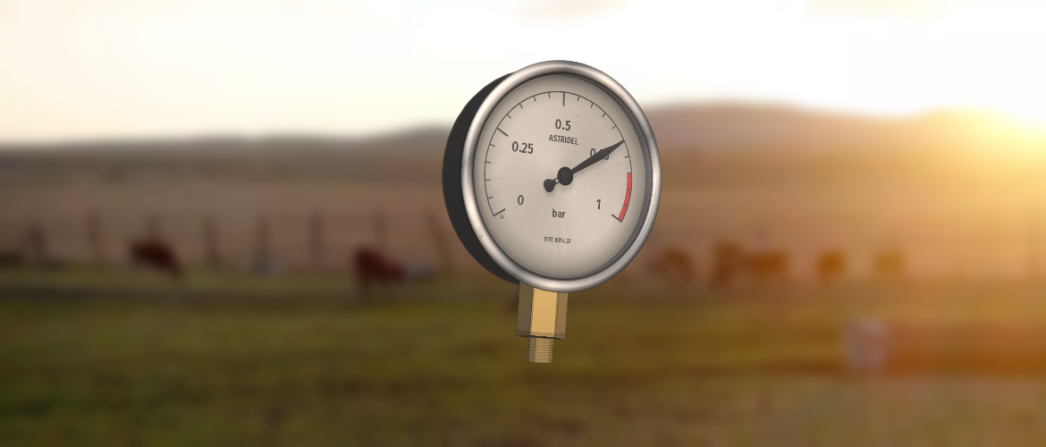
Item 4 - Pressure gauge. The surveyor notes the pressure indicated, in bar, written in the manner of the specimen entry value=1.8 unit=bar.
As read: value=0.75 unit=bar
